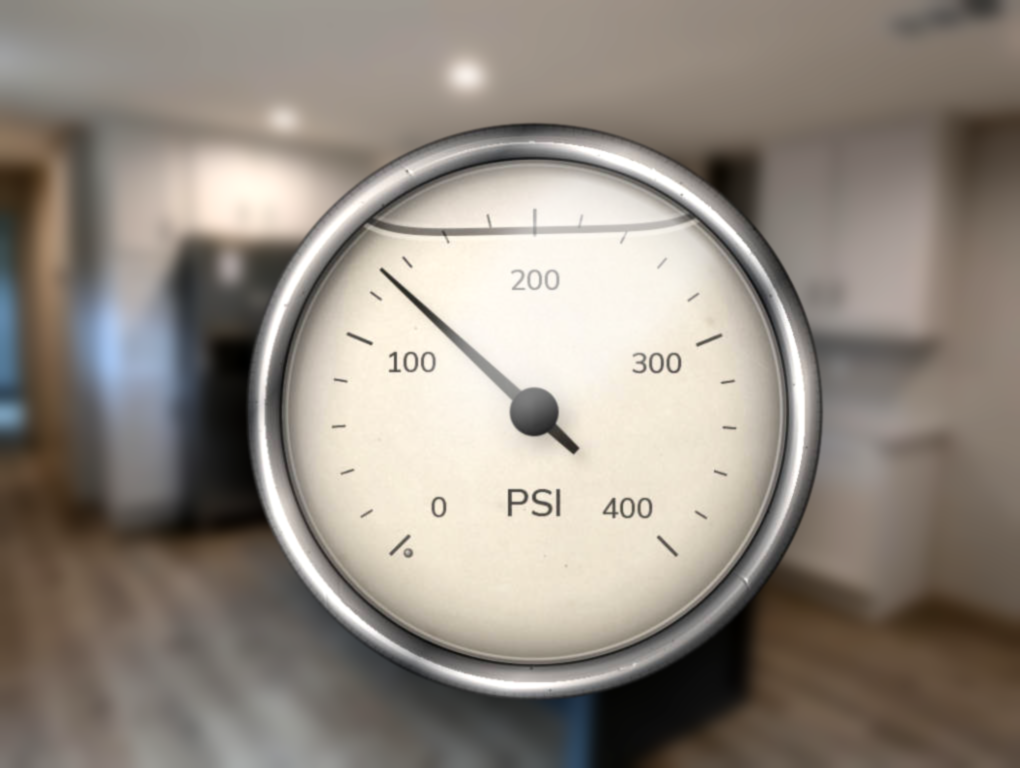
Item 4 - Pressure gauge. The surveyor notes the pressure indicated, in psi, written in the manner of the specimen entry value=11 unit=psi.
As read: value=130 unit=psi
